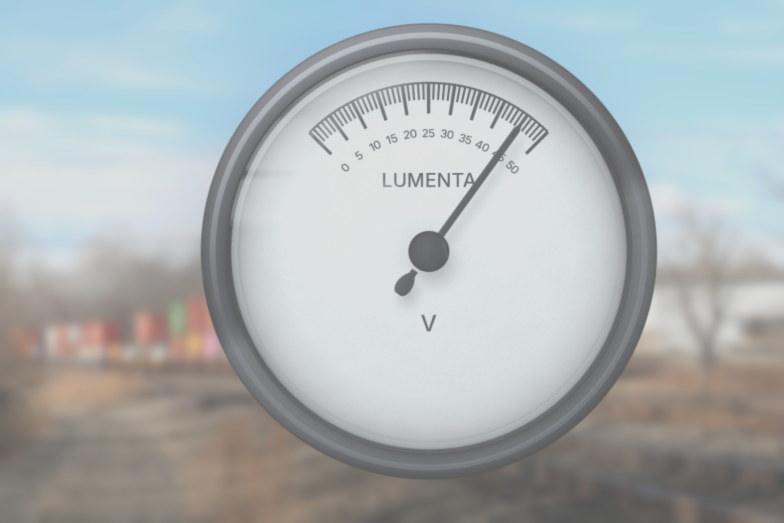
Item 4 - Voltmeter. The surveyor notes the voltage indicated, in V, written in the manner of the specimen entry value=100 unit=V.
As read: value=45 unit=V
